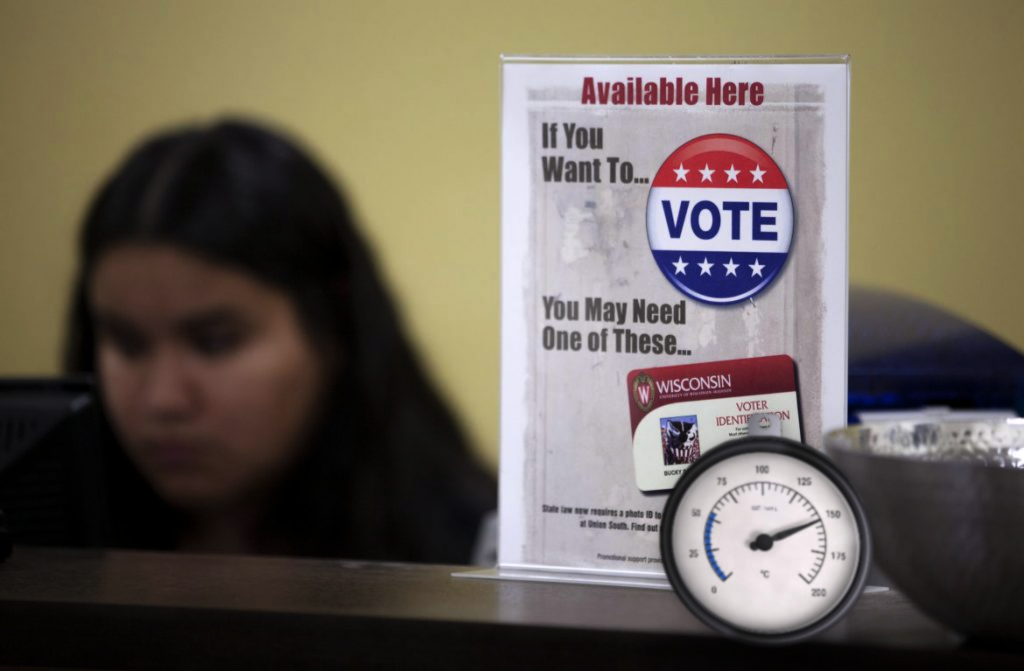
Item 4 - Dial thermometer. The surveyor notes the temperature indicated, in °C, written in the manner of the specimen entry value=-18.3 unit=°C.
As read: value=150 unit=°C
